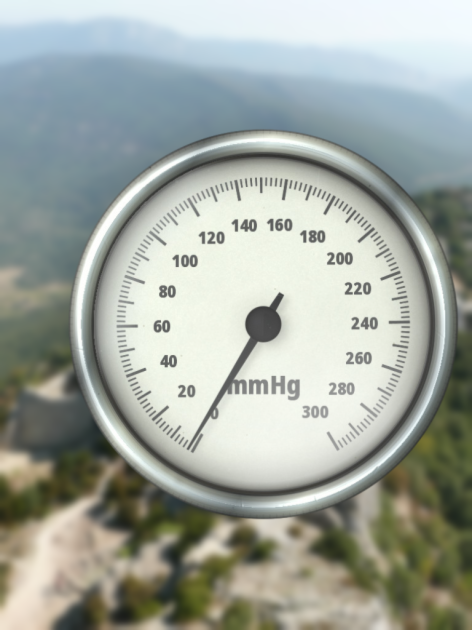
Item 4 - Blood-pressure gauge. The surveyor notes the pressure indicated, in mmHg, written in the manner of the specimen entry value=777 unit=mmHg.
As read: value=2 unit=mmHg
